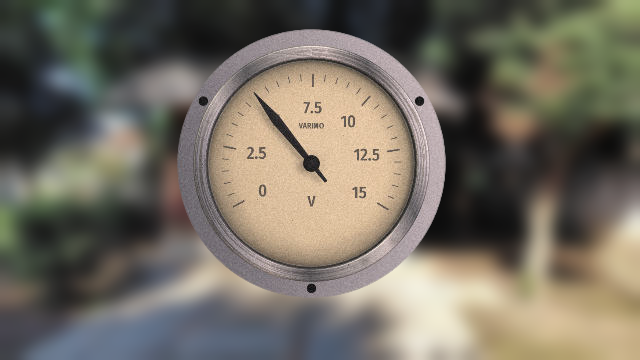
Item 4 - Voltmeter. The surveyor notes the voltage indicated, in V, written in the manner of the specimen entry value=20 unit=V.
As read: value=5 unit=V
